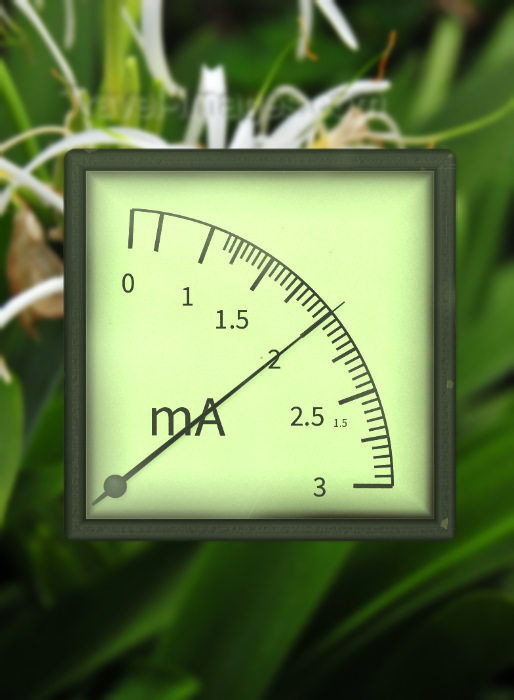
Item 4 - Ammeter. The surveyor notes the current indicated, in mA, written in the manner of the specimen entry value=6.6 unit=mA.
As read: value=2 unit=mA
